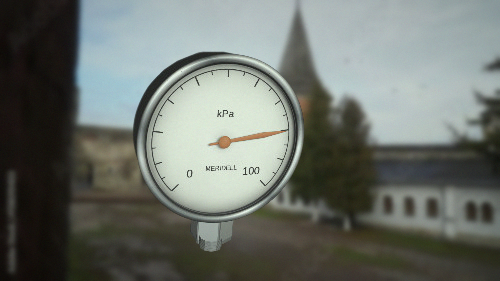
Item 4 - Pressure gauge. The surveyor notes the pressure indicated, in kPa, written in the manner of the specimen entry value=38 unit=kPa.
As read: value=80 unit=kPa
